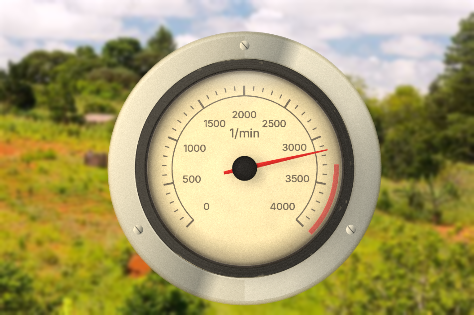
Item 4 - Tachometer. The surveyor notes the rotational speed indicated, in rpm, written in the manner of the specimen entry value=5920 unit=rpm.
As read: value=3150 unit=rpm
